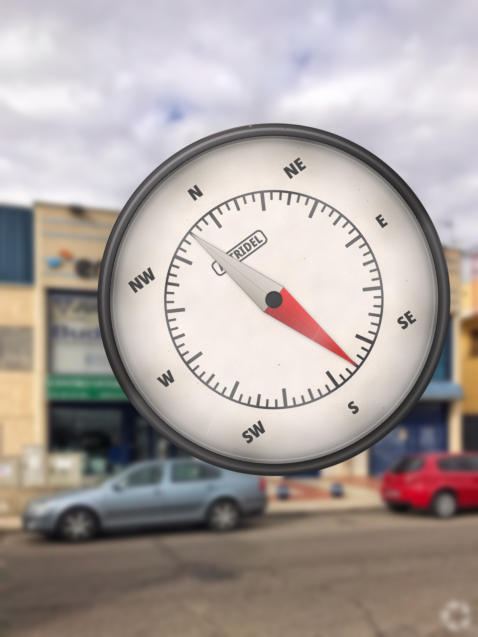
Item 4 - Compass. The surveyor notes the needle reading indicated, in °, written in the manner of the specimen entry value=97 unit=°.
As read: value=165 unit=°
